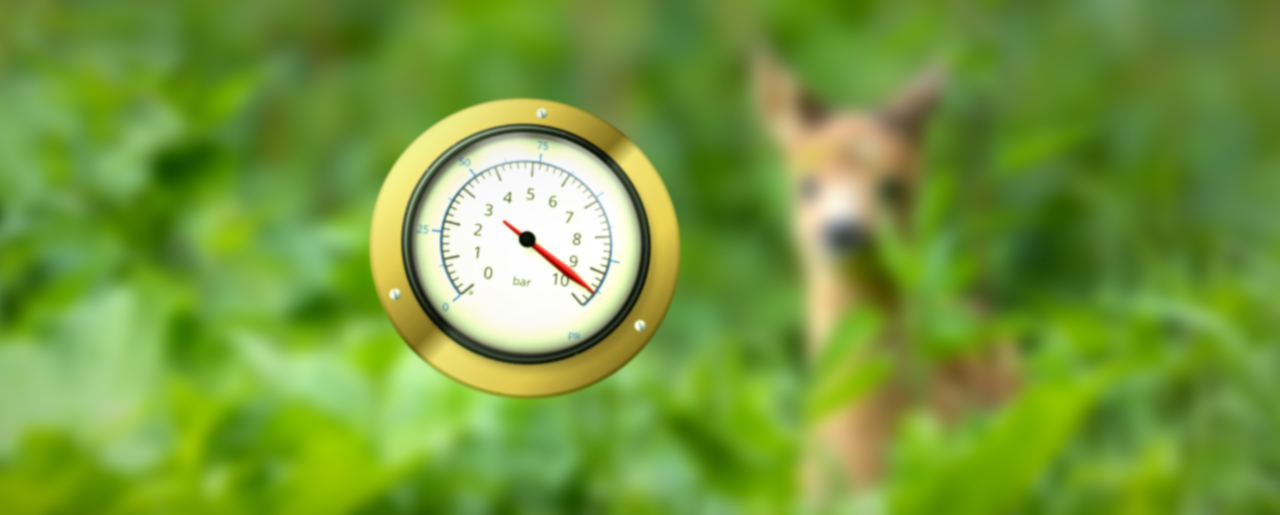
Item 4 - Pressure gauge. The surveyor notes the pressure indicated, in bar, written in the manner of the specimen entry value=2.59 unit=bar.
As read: value=9.6 unit=bar
